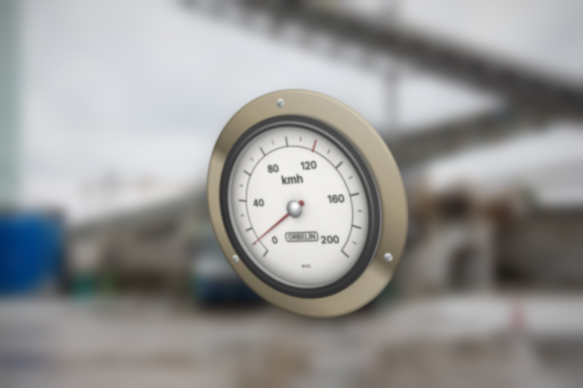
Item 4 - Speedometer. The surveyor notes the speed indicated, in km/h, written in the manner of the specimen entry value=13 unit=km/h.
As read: value=10 unit=km/h
